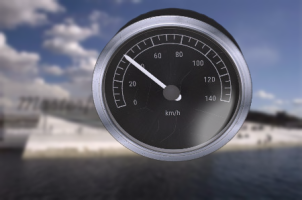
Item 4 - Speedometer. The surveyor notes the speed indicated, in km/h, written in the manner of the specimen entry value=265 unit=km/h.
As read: value=40 unit=km/h
